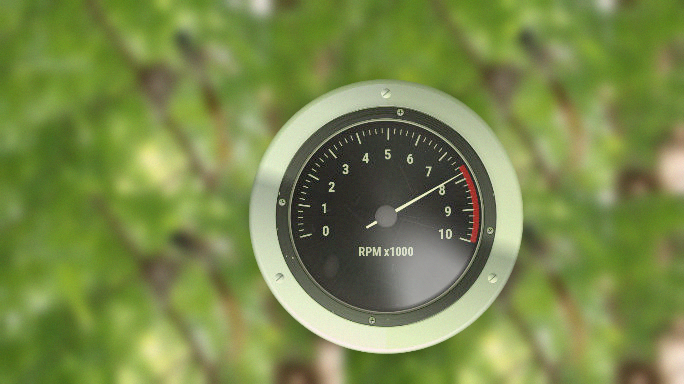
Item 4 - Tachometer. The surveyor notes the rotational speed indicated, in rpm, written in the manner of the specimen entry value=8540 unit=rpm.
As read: value=7800 unit=rpm
